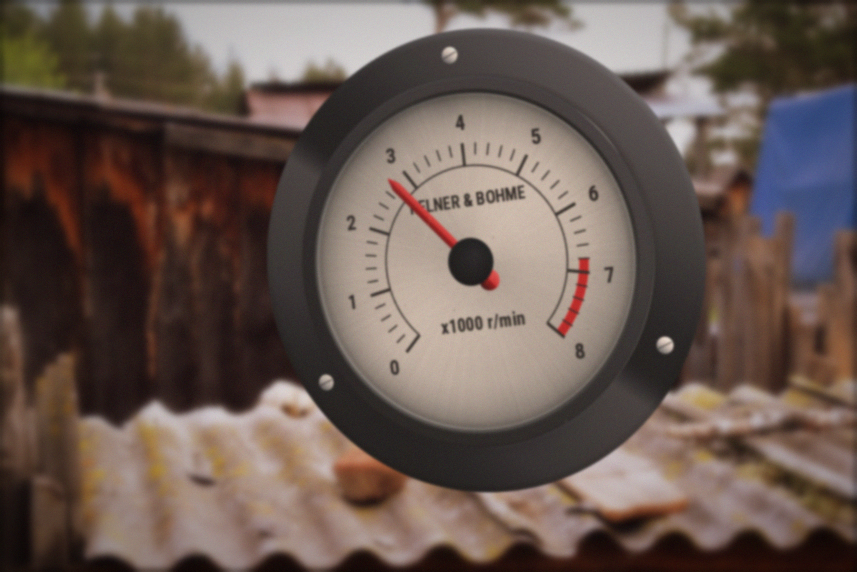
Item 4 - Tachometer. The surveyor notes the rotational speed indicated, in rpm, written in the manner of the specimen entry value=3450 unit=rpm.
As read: value=2800 unit=rpm
